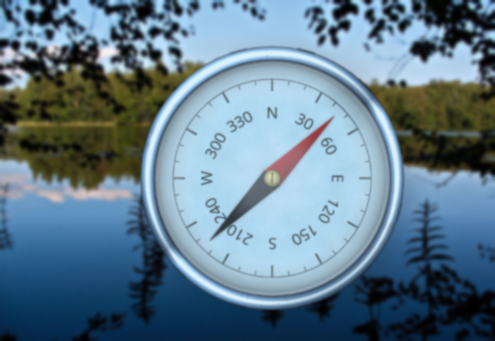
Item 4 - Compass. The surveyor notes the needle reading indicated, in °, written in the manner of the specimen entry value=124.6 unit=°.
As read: value=45 unit=°
